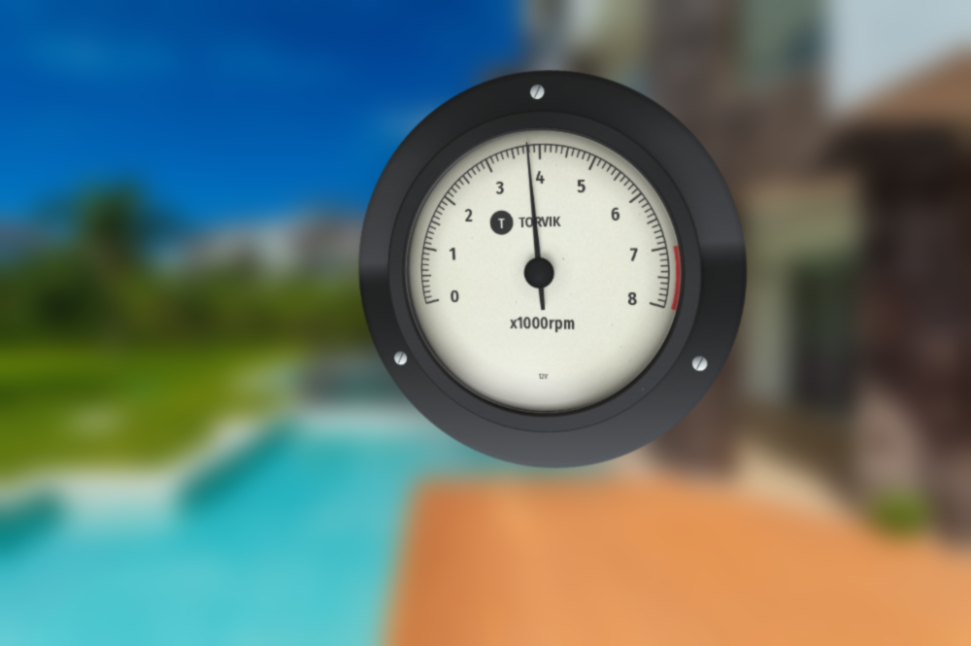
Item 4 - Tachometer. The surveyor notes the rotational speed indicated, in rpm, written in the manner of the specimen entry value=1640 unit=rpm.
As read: value=3800 unit=rpm
